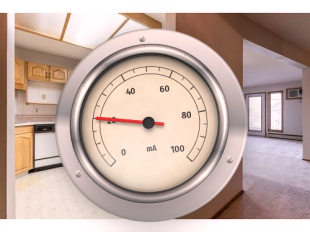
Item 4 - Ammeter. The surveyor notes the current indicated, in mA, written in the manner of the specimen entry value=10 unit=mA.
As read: value=20 unit=mA
